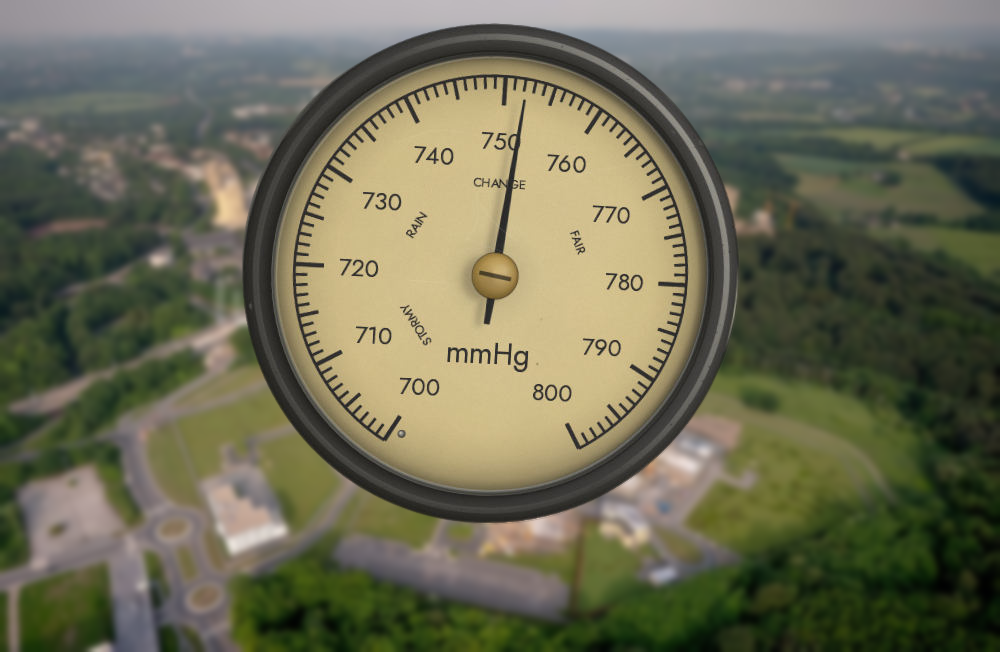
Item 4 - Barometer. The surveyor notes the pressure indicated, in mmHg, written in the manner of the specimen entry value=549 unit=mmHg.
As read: value=752 unit=mmHg
